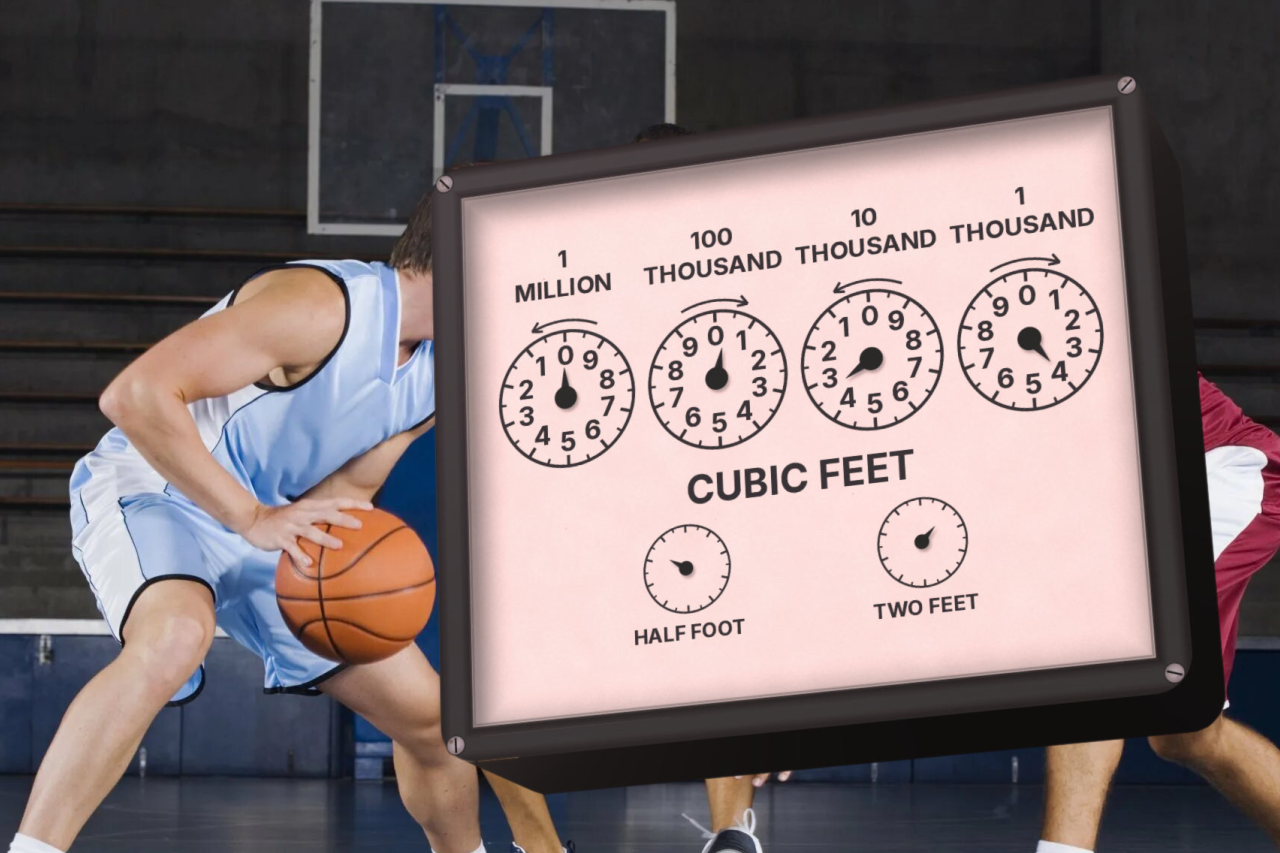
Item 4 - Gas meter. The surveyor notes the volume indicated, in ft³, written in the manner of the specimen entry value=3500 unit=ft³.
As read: value=3400 unit=ft³
